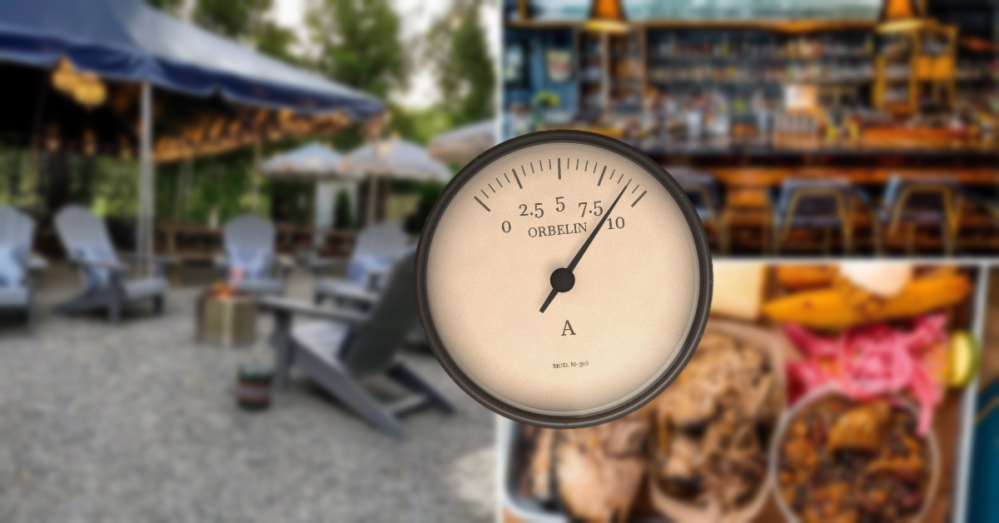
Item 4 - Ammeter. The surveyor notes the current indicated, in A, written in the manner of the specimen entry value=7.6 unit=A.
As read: value=9 unit=A
